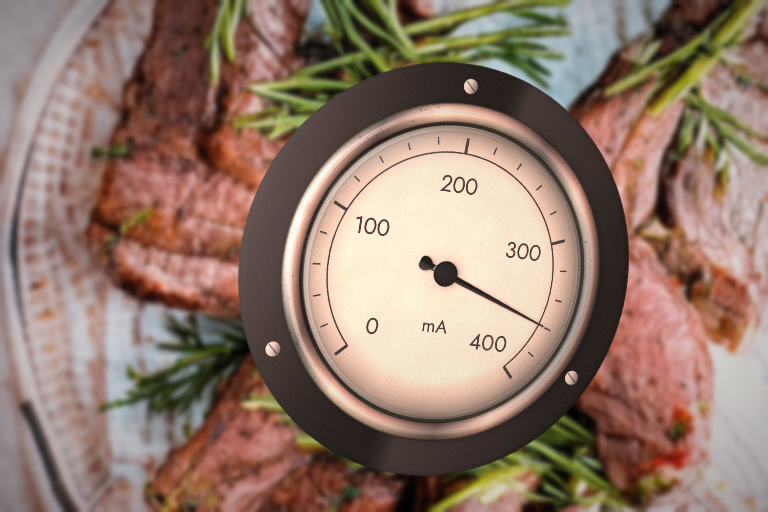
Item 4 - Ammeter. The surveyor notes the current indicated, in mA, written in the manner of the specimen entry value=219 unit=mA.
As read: value=360 unit=mA
